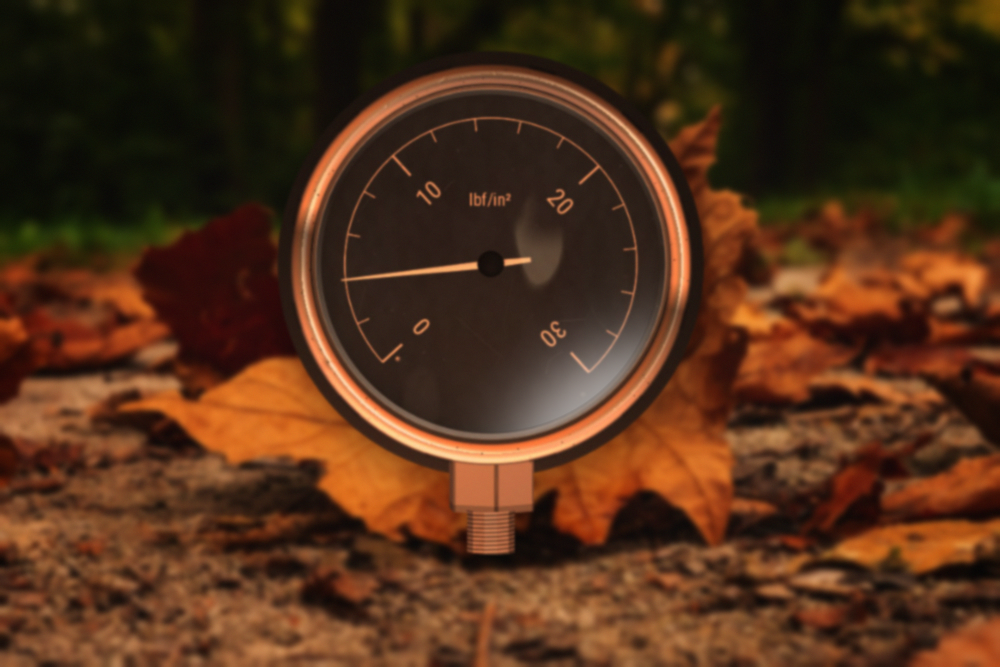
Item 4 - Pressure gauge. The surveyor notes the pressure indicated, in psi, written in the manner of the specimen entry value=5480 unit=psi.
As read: value=4 unit=psi
